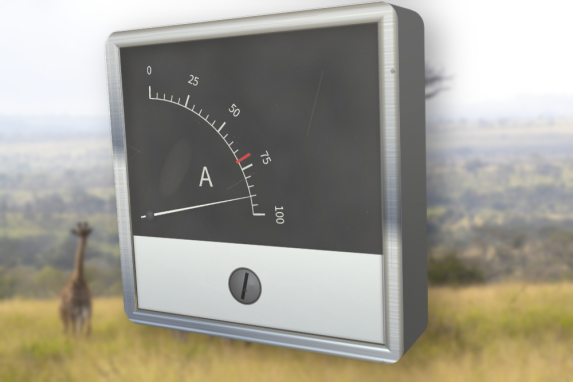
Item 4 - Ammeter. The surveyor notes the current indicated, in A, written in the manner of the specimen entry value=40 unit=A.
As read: value=90 unit=A
